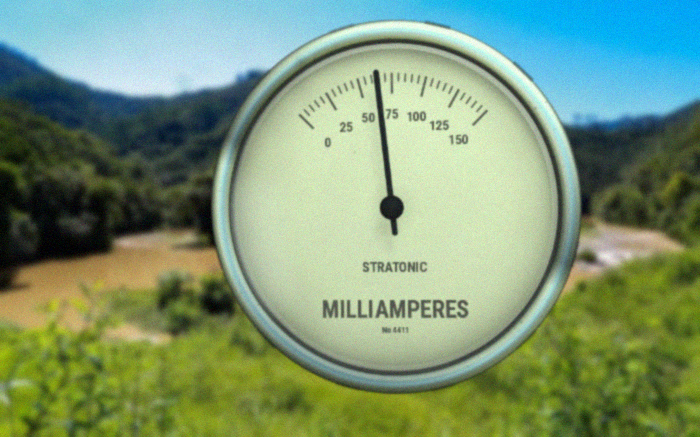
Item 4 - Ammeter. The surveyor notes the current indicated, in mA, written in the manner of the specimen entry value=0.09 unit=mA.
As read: value=65 unit=mA
